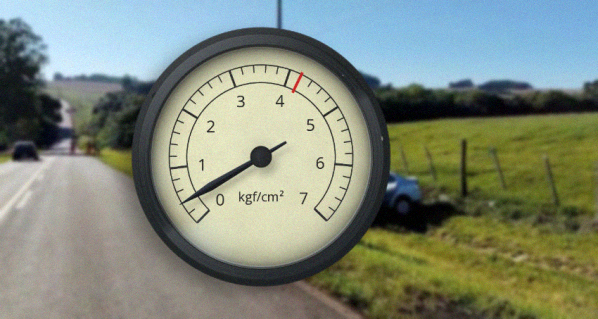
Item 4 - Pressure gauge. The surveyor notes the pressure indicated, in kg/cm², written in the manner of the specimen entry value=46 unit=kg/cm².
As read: value=0.4 unit=kg/cm²
